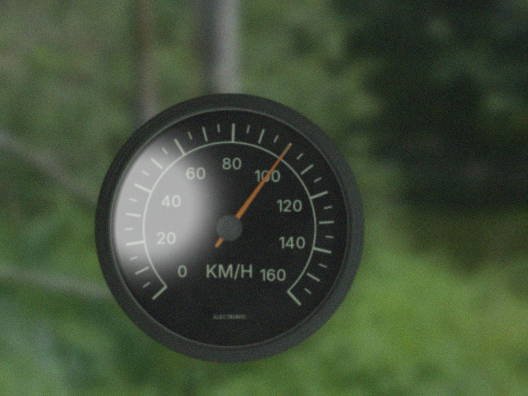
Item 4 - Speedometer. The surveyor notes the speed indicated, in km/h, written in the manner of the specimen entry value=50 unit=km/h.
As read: value=100 unit=km/h
